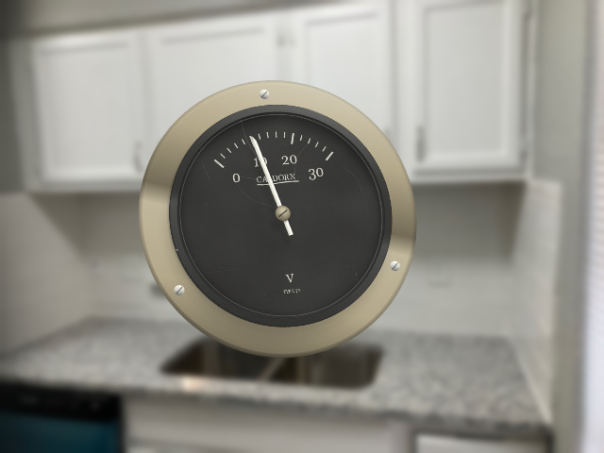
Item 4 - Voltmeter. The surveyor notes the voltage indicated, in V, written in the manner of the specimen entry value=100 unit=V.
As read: value=10 unit=V
